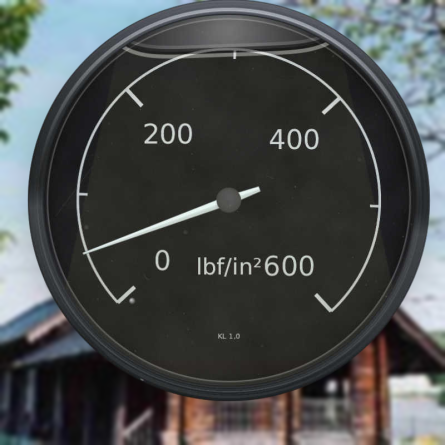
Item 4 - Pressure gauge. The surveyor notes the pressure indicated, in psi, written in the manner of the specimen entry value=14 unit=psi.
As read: value=50 unit=psi
